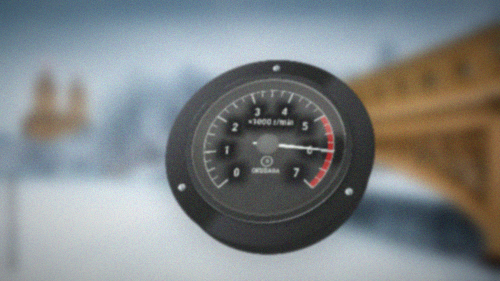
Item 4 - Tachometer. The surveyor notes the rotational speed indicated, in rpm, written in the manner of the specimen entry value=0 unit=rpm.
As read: value=6000 unit=rpm
